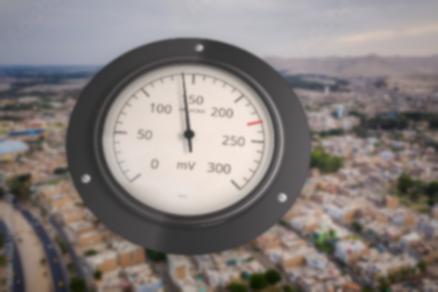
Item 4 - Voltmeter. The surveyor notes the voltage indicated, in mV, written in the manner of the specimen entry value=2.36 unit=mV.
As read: value=140 unit=mV
